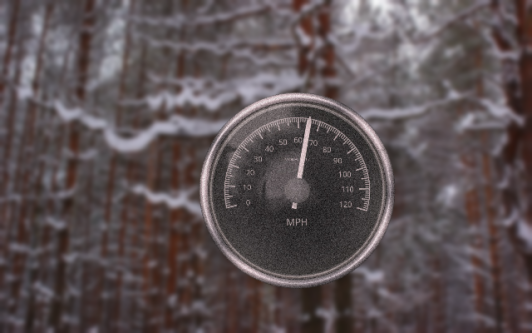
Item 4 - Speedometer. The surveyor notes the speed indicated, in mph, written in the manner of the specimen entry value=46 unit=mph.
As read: value=65 unit=mph
